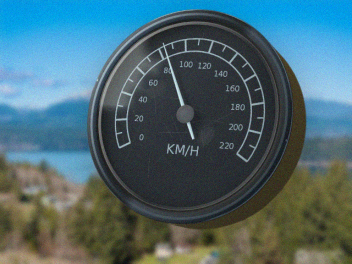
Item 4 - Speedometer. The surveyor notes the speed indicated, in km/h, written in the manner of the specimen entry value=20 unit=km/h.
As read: value=85 unit=km/h
